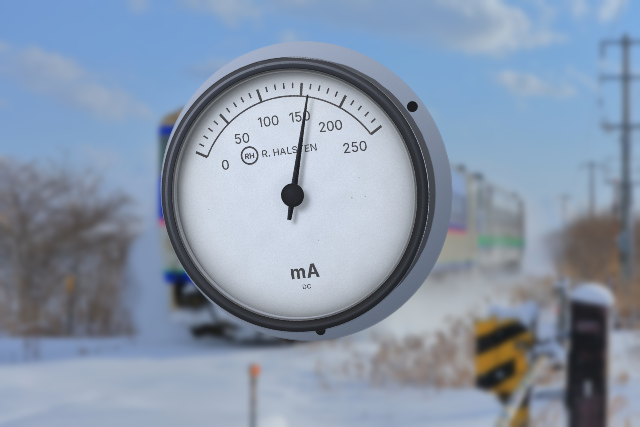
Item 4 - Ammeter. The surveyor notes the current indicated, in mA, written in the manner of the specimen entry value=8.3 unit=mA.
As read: value=160 unit=mA
